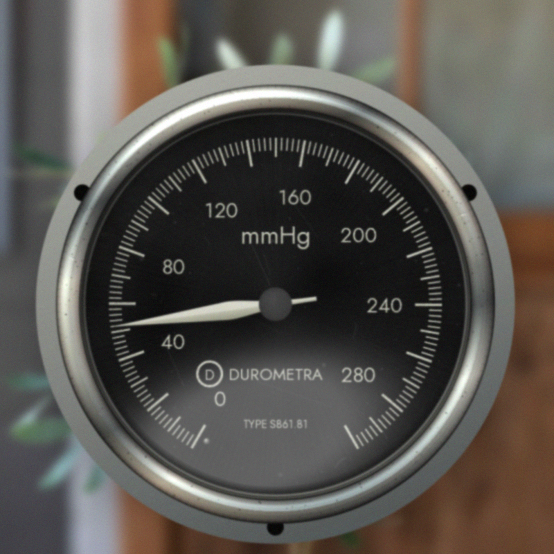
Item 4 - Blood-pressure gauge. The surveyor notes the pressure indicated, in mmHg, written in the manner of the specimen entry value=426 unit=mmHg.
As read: value=52 unit=mmHg
